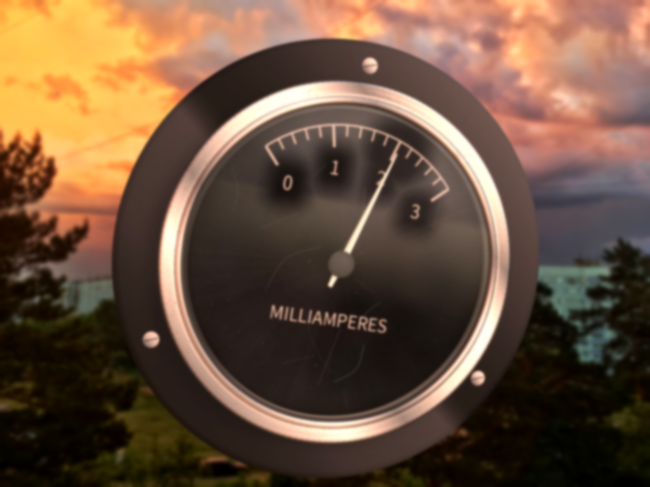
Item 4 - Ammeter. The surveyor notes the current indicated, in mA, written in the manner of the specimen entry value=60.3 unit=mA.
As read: value=2 unit=mA
